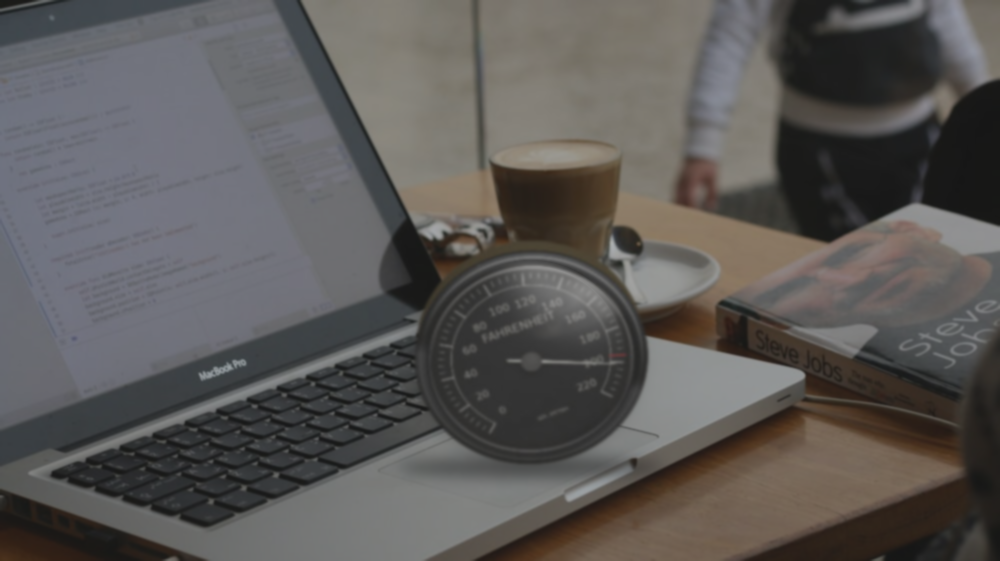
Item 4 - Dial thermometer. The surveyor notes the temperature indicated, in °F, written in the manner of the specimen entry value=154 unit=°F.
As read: value=200 unit=°F
